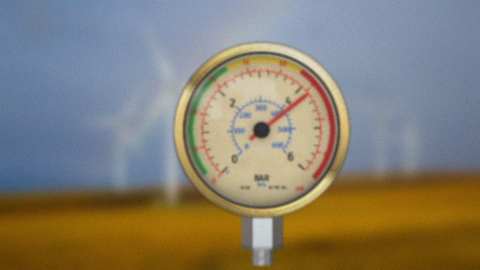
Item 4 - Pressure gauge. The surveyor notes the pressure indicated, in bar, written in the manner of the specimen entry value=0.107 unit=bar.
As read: value=4.2 unit=bar
